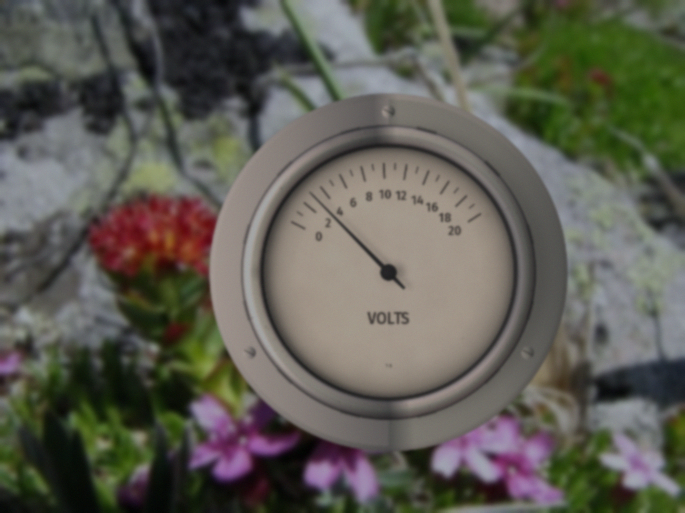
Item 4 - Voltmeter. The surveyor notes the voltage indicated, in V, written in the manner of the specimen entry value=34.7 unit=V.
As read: value=3 unit=V
